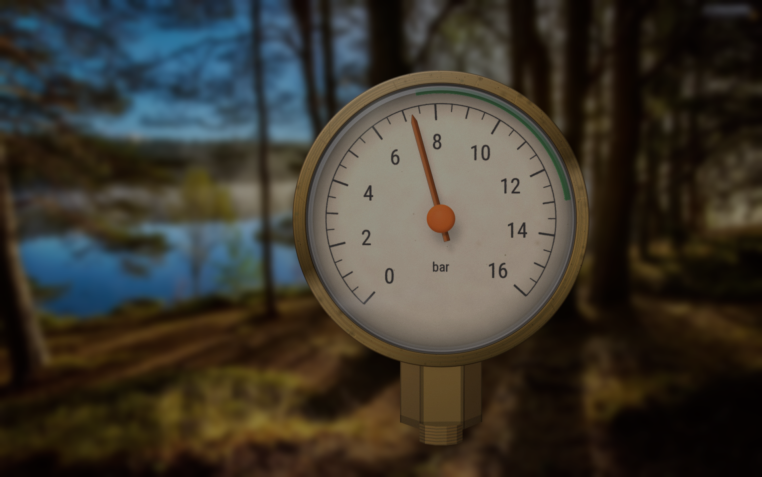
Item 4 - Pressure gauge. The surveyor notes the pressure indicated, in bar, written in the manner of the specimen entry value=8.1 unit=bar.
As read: value=7.25 unit=bar
